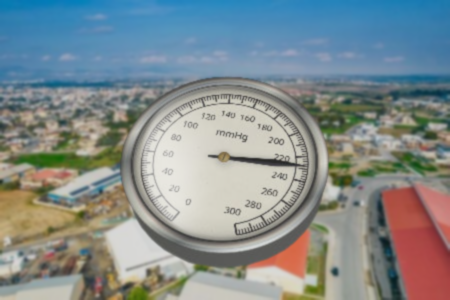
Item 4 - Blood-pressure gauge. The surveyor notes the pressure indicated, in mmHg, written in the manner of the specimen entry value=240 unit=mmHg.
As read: value=230 unit=mmHg
